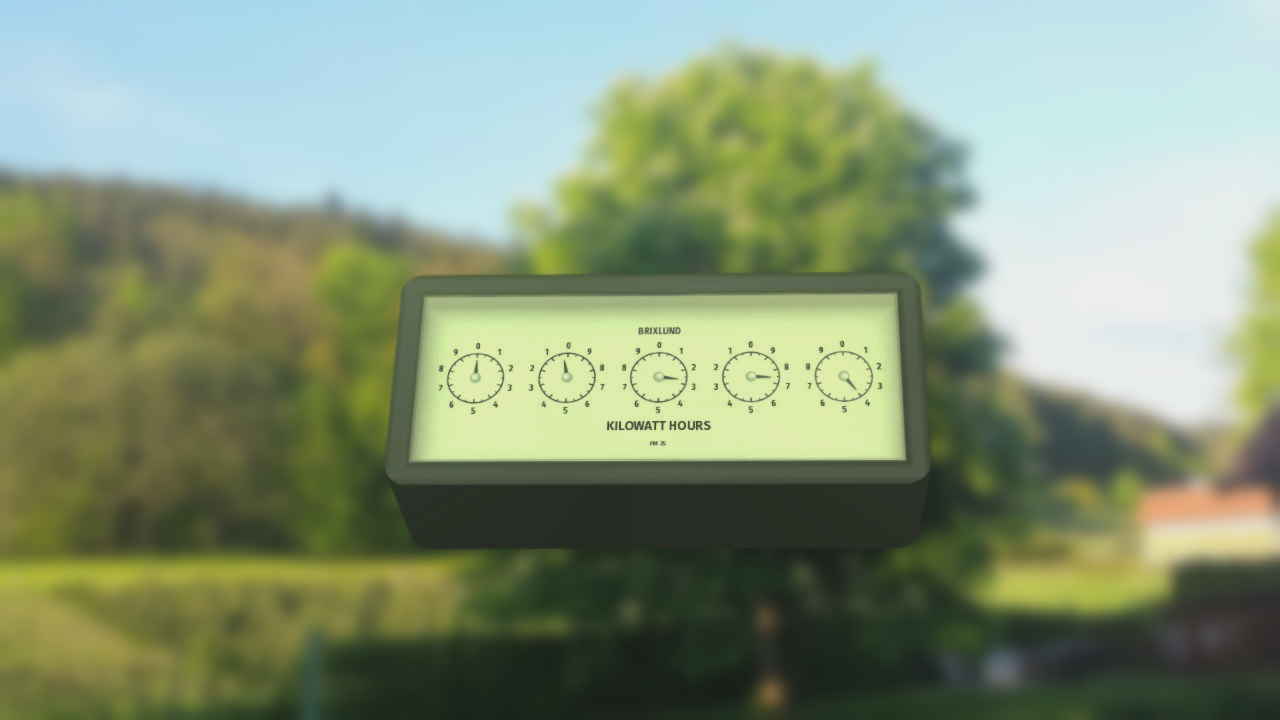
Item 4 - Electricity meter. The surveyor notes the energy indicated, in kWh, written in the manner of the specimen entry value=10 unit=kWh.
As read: value=274 unit=kWh
